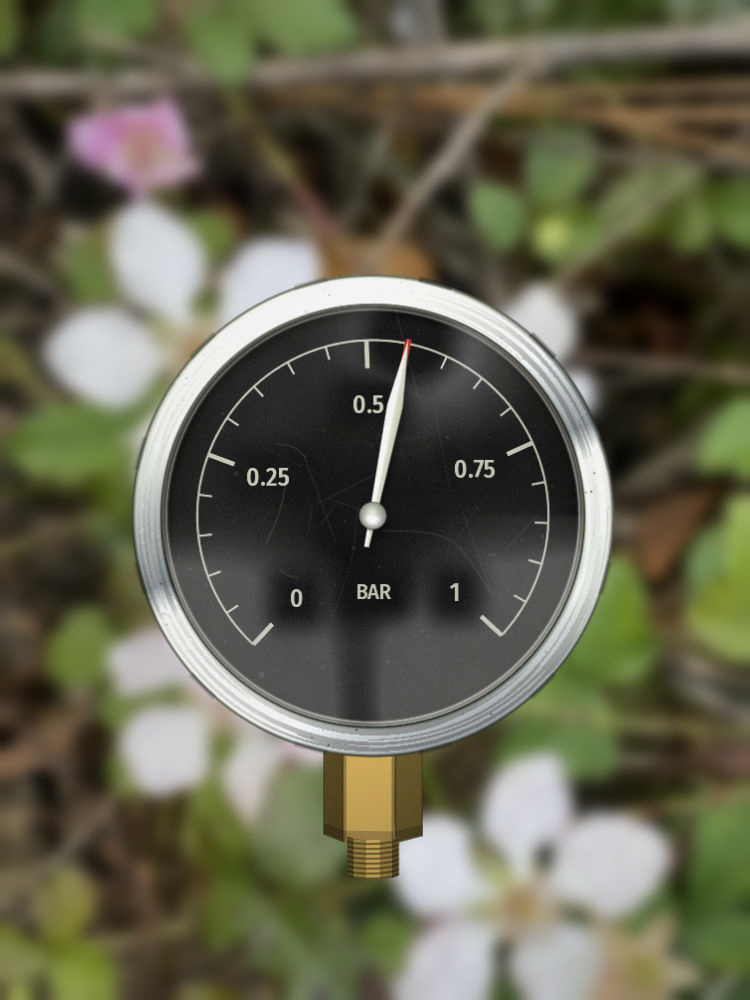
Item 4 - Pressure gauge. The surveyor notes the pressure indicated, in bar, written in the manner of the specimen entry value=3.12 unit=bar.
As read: value=0.55 unit=bar
